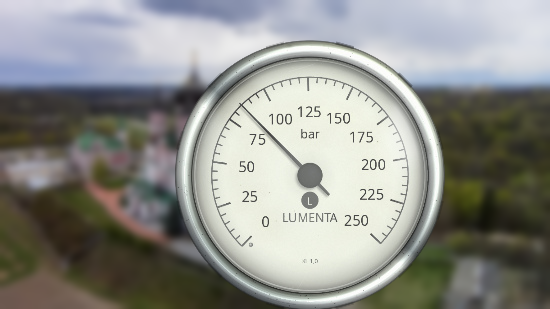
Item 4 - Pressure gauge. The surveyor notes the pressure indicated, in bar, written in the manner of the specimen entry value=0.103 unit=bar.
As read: value=85 unit=bar
